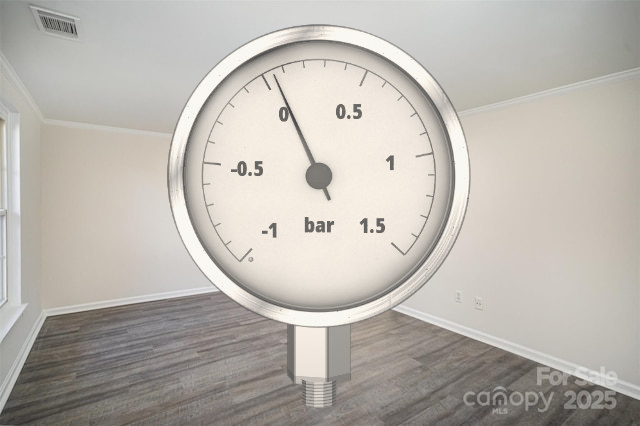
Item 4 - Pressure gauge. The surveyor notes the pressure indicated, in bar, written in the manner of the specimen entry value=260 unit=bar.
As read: value=0.05 unit=bar
